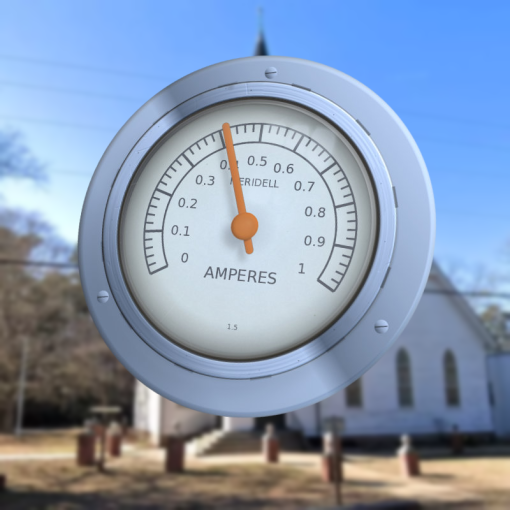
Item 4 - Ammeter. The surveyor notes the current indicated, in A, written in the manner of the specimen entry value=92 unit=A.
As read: value=0.42 unit=A
